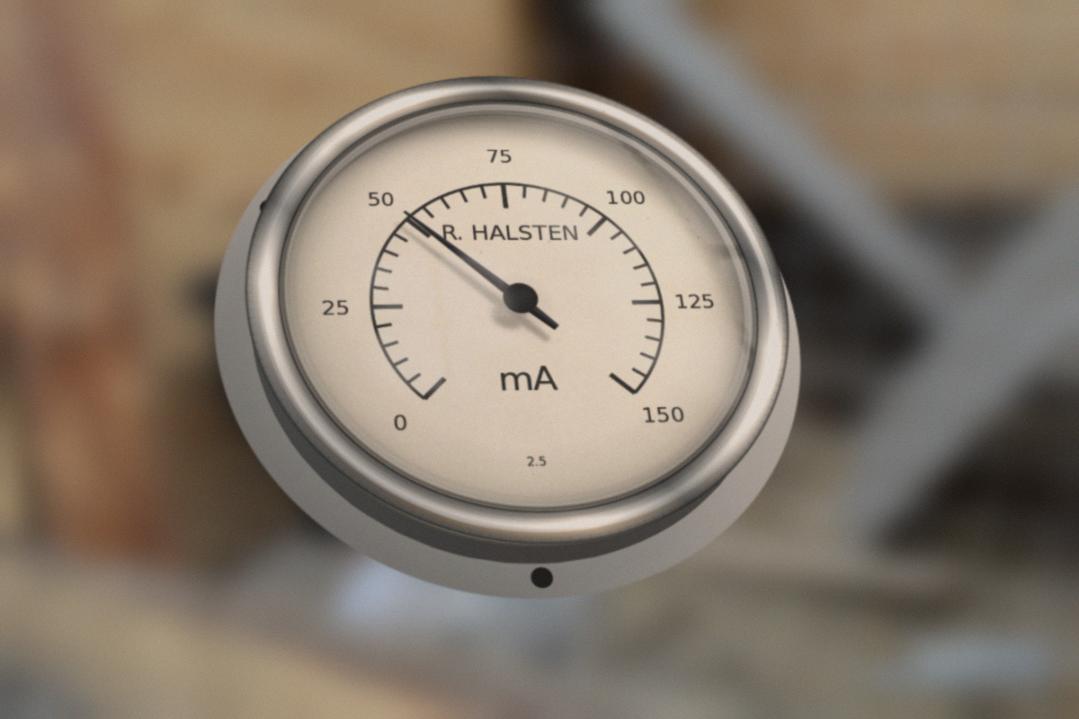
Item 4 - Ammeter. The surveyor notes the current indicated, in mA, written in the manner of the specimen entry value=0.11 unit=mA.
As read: value=50 unit=mA
